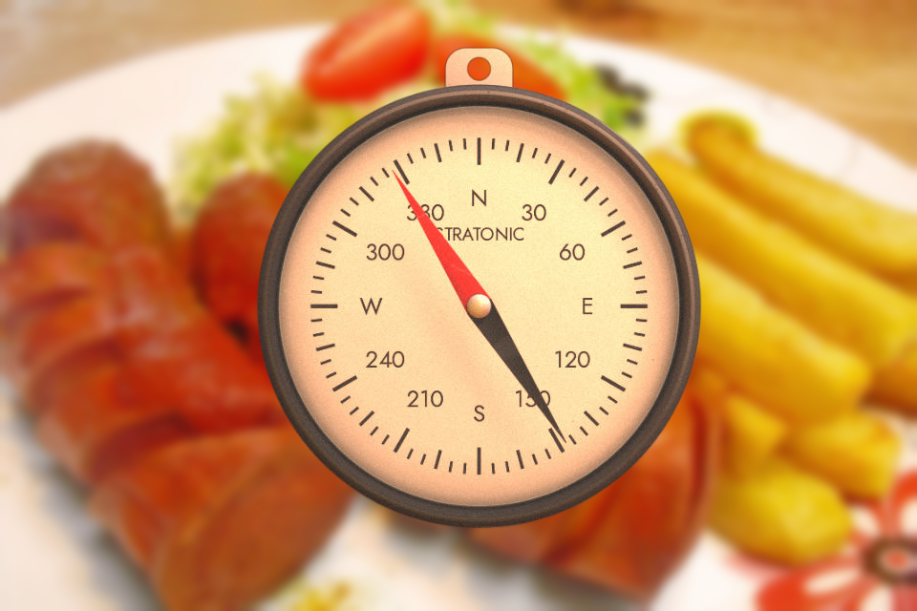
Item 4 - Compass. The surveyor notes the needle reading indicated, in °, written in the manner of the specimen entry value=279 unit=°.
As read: value=327.5 unit=°
